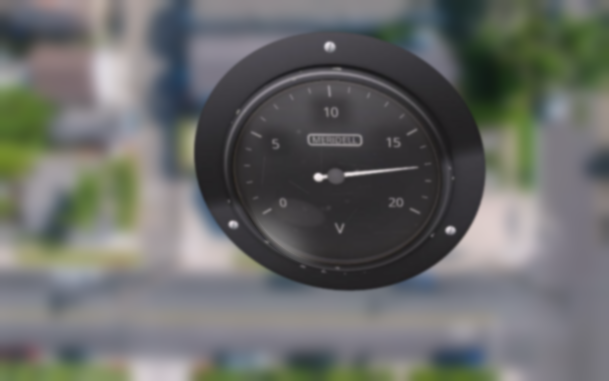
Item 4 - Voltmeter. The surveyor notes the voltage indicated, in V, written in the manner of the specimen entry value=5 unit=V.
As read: value=17 unit=V
